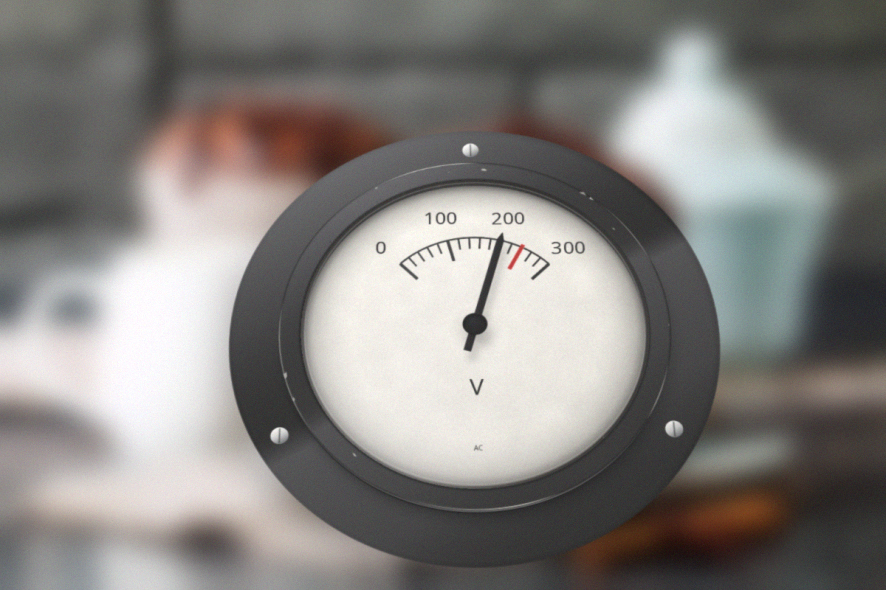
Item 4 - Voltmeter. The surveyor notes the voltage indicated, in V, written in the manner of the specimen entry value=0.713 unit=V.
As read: value=200 unit=V
